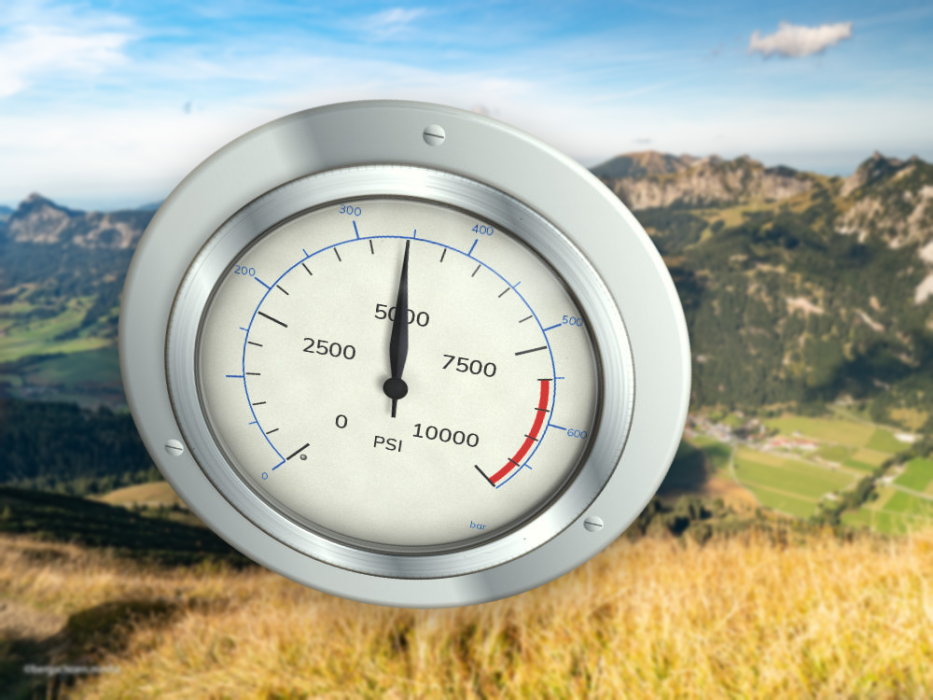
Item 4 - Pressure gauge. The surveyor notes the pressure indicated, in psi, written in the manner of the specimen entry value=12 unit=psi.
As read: value=5000 unit=psi
